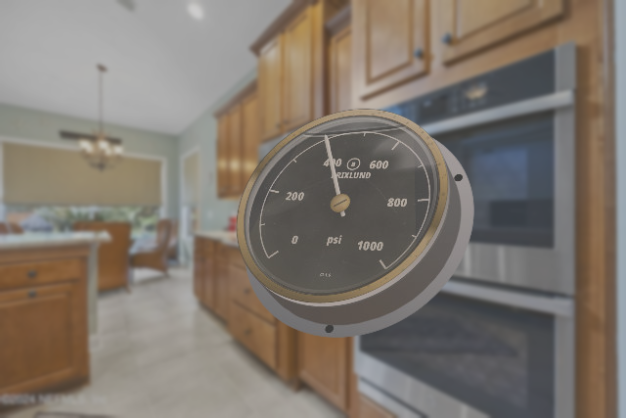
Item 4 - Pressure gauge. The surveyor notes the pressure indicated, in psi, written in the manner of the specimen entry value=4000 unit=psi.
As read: value=400 unit=psi
